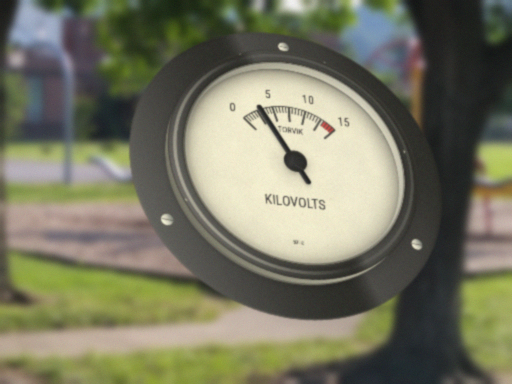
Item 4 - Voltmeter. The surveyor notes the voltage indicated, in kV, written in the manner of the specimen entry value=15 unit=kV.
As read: value=2.5 unit=kV
